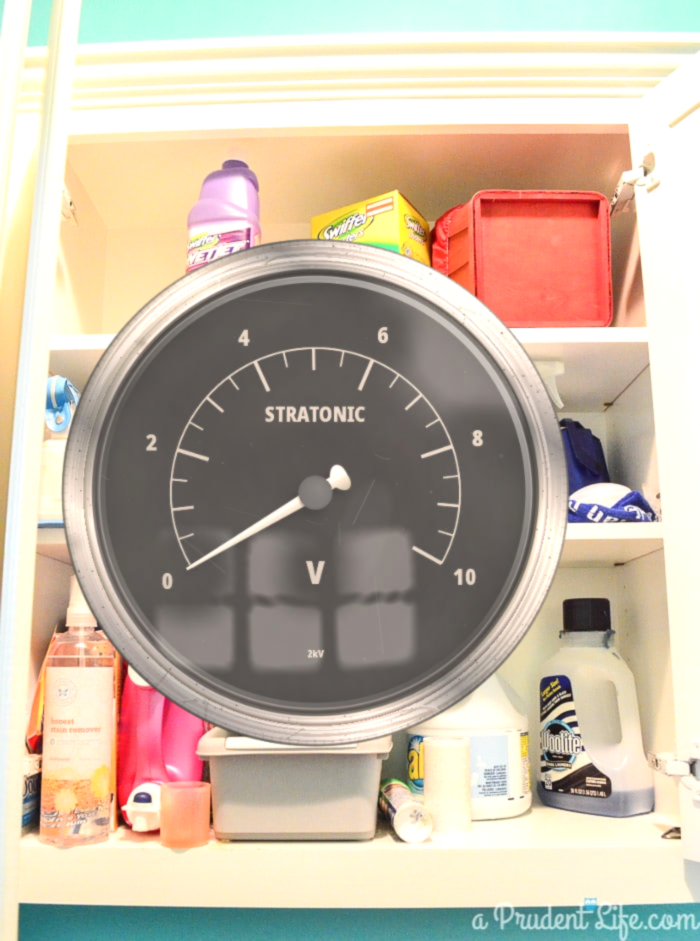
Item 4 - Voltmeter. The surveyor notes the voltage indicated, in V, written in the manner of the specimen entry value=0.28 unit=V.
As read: value=0 unit=V
